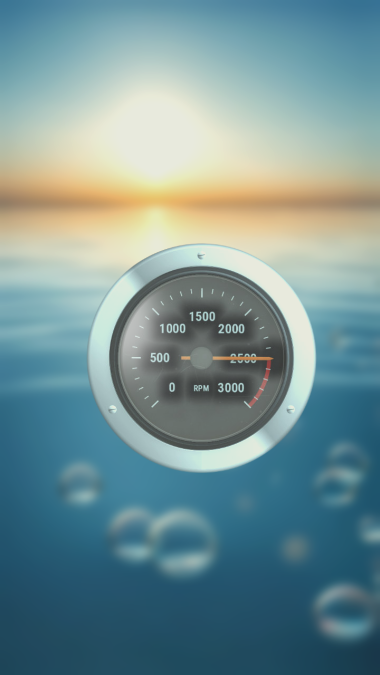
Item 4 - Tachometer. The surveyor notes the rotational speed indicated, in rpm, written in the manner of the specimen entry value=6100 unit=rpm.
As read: value=2500 unit=rpm
